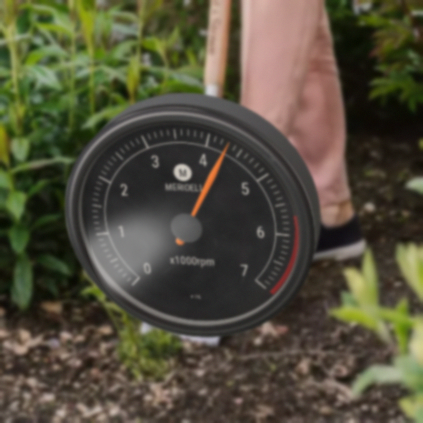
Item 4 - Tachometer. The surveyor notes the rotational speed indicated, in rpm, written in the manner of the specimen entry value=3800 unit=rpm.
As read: value=4300 unit=rpm
